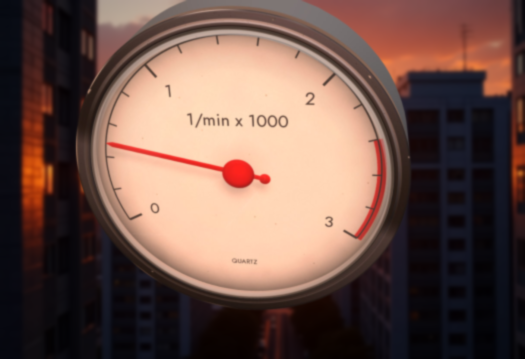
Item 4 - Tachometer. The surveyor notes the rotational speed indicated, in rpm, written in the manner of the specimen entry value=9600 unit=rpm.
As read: value=500 unit=rpm
